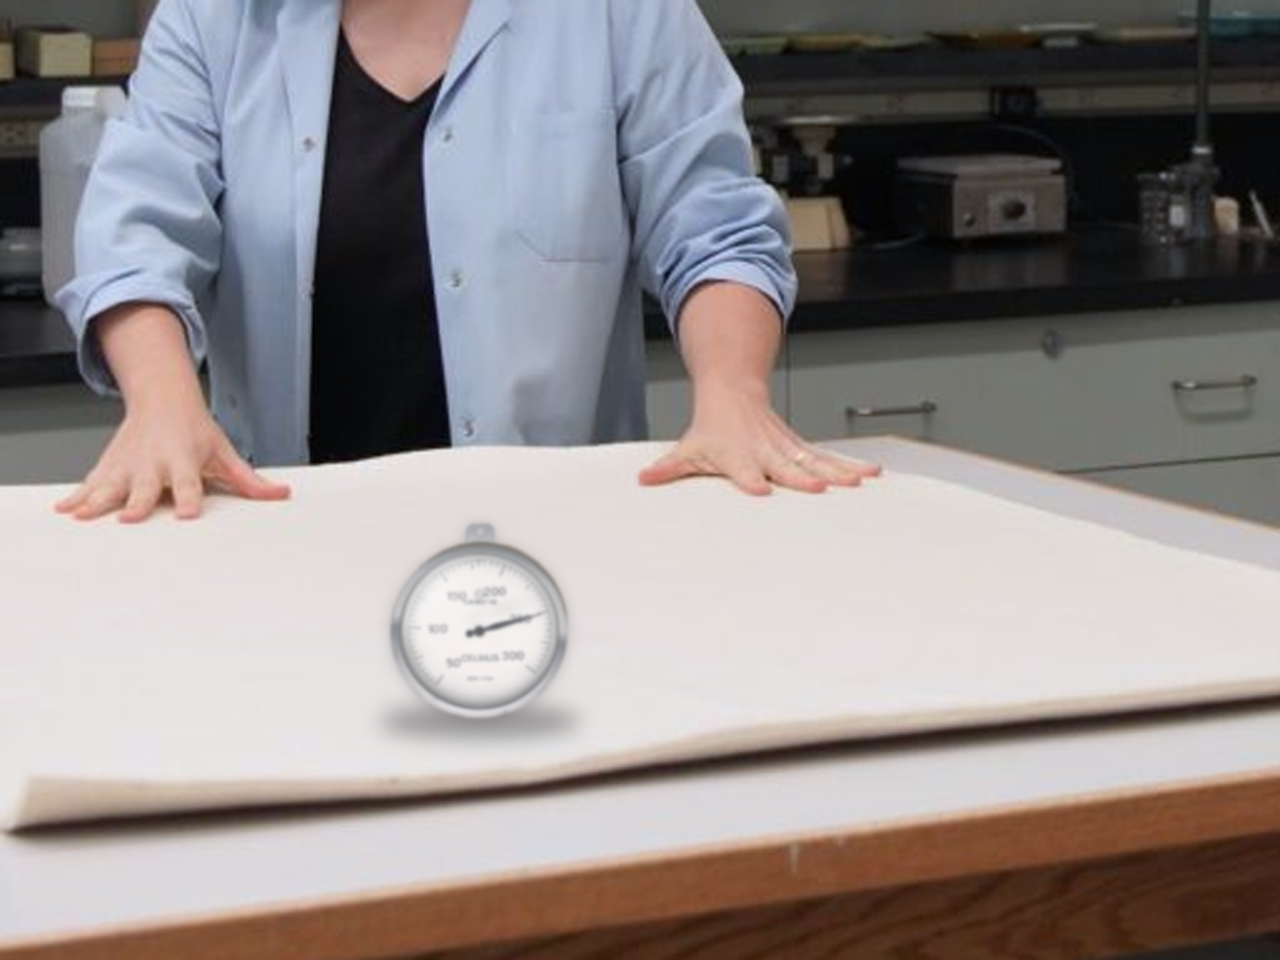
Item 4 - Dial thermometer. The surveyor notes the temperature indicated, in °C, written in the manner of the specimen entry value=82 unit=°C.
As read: value=250 unit=°C
